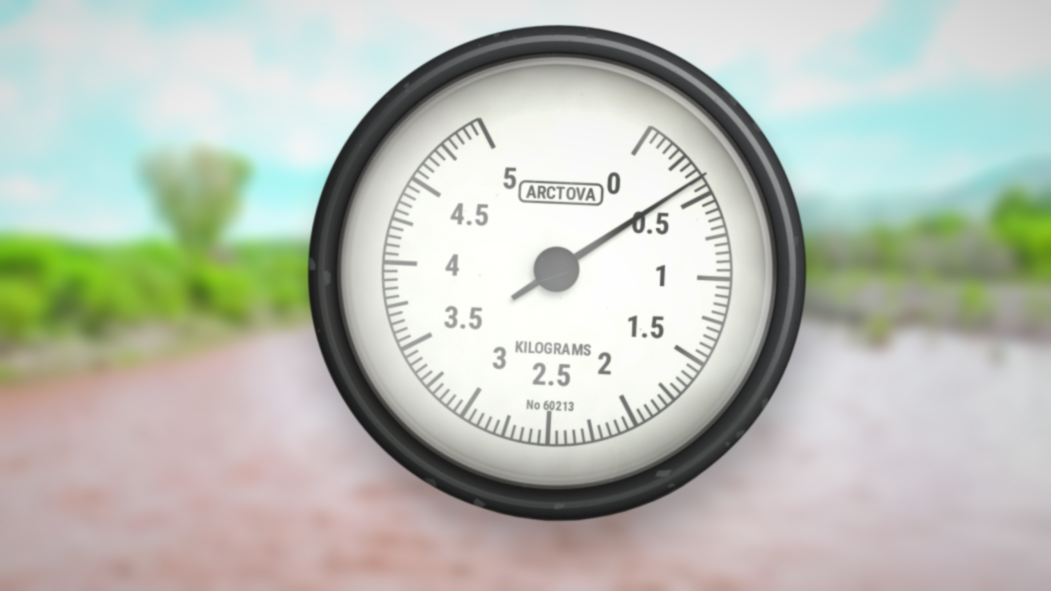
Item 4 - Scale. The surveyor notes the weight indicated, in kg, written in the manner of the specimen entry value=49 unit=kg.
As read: value=0.4 unit=kg
